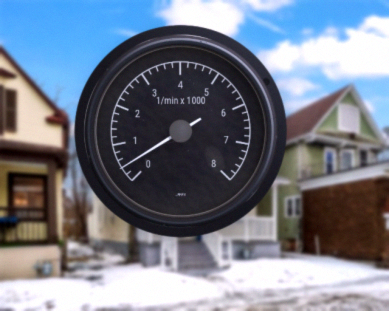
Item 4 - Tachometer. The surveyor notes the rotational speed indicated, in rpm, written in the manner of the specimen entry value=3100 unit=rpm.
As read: value=400 unit=rpm
